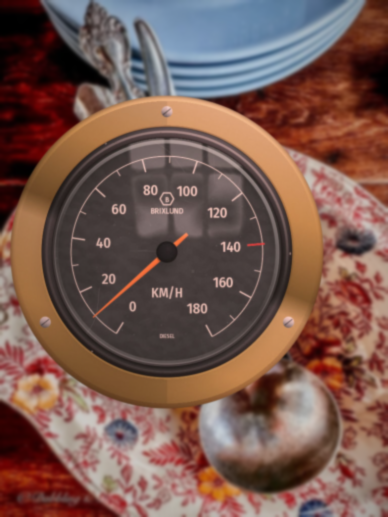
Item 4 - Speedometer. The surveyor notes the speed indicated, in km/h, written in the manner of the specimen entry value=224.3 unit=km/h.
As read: value=10 unit=km/h
